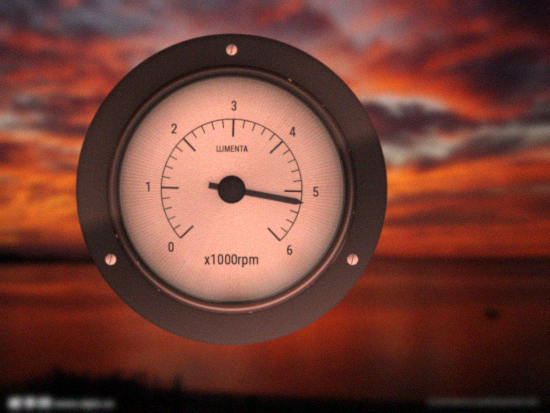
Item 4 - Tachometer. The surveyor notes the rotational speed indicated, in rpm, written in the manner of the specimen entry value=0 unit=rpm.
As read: value=5200 unit=rpm
